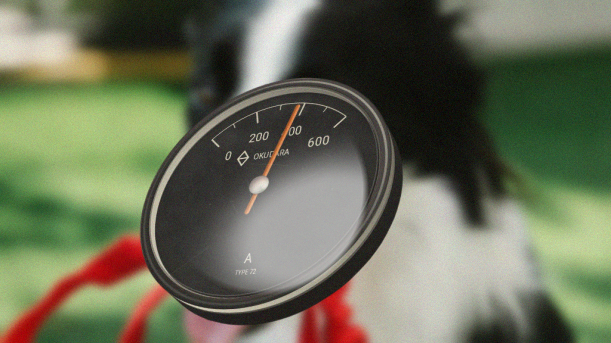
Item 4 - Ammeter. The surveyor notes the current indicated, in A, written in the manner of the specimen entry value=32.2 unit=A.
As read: value=400 unit=A
